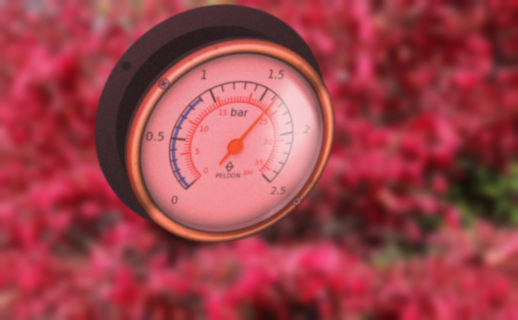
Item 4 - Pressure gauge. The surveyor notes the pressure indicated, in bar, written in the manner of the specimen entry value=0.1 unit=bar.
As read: value=1.6 unit=bar
